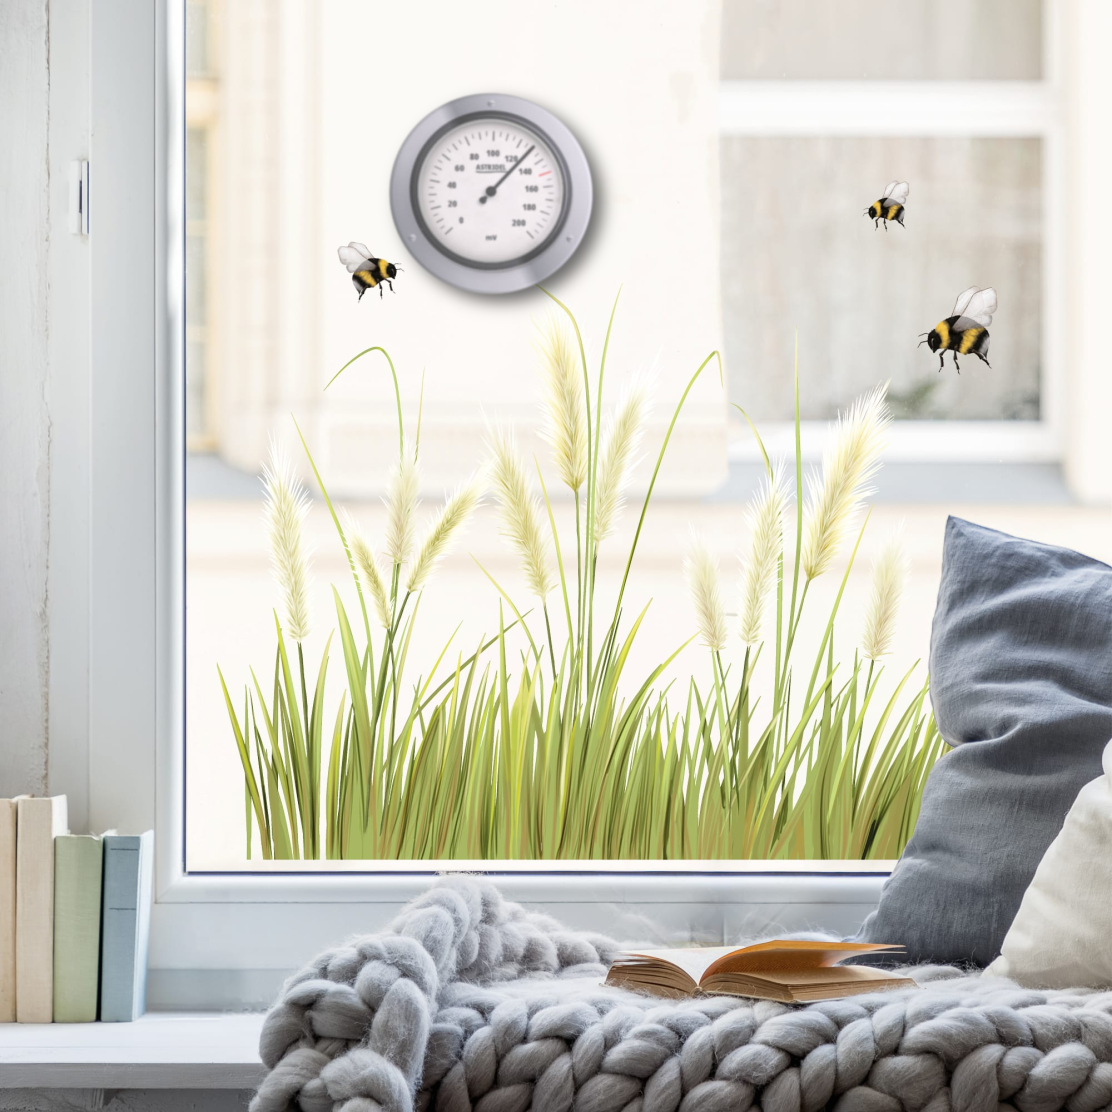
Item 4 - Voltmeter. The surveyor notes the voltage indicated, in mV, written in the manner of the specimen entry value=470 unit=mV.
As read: value=130 unit=mV
